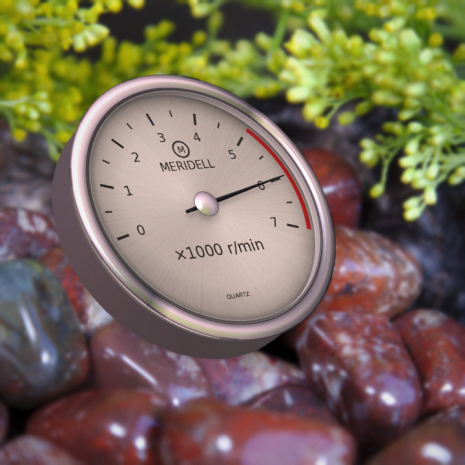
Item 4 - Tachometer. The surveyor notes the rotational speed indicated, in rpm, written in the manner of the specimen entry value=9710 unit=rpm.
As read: value=6000 unit=rpm
